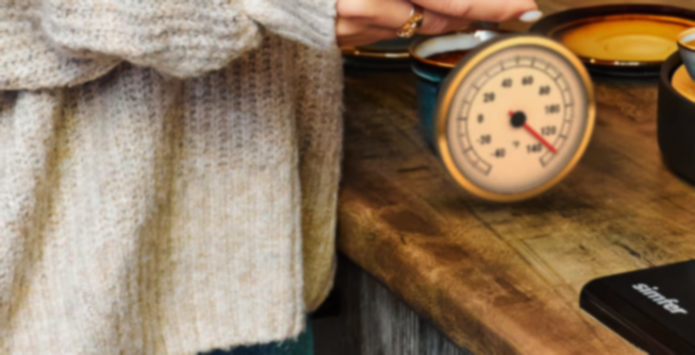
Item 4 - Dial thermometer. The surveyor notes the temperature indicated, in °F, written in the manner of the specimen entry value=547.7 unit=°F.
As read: value=130 unit=°F
